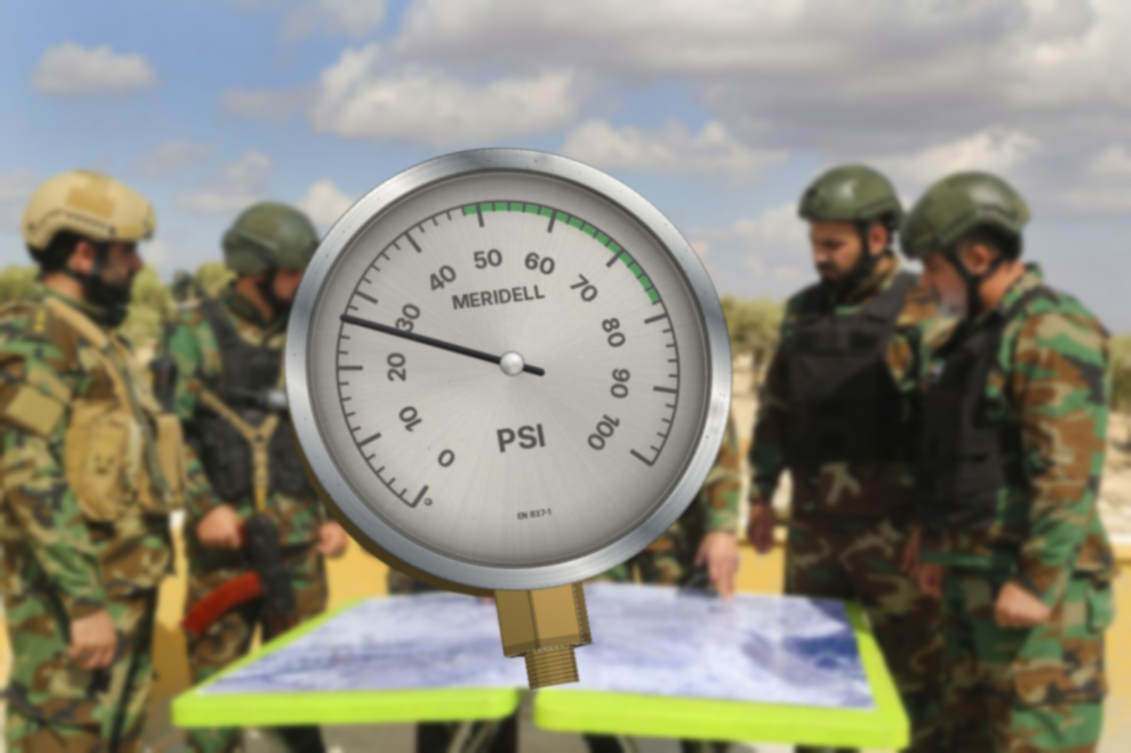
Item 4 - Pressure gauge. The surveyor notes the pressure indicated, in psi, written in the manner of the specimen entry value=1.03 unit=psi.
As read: value=26 unit=psi
